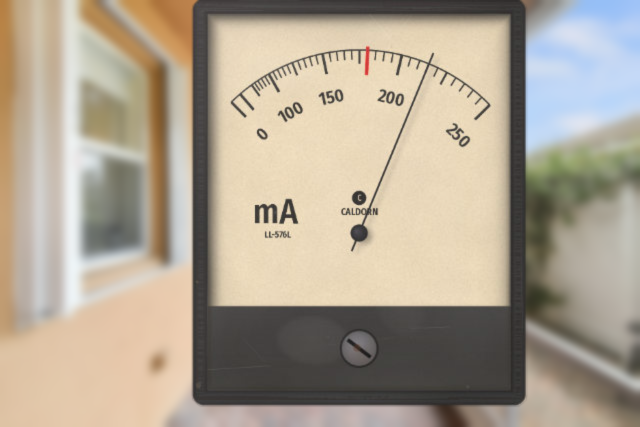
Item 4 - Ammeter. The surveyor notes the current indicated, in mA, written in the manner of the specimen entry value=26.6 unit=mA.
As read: value=215 unit=mA
